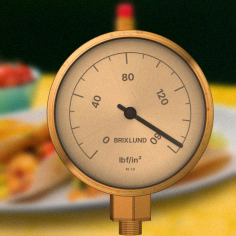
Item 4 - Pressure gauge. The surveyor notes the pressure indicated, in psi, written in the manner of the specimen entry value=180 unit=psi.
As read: value=155 unit=psi
